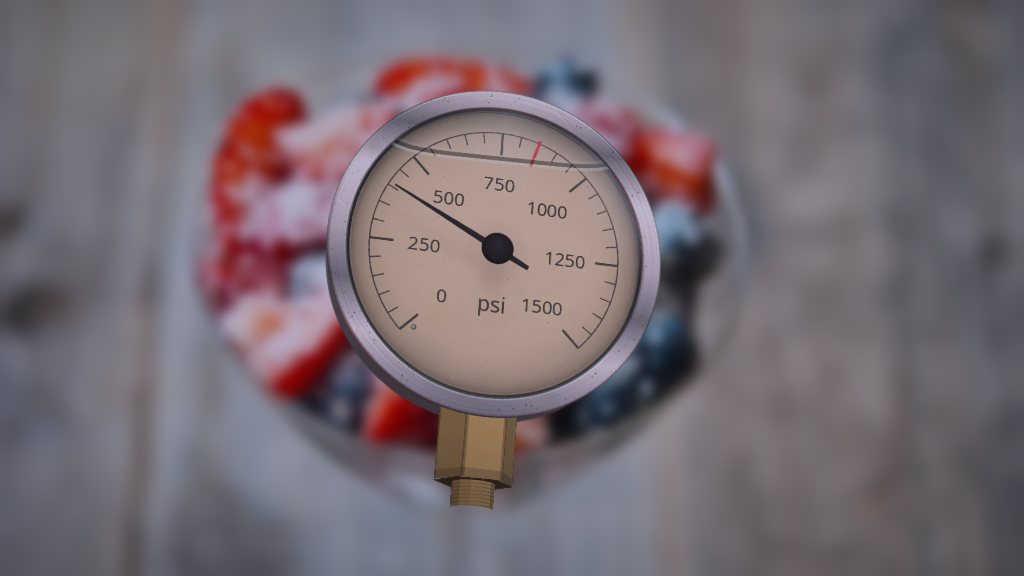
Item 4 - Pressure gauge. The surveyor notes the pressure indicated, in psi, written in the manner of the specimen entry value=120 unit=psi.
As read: value=400 unit=psi
